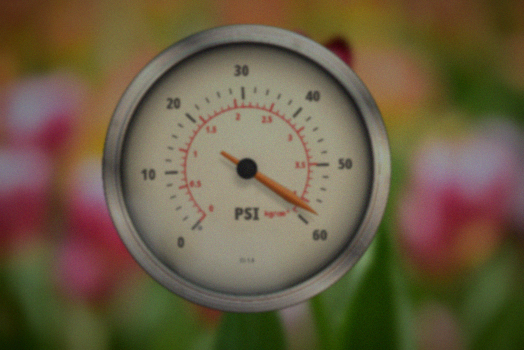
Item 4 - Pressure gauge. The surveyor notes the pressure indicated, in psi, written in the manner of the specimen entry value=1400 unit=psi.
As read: value=58 unit=psi
